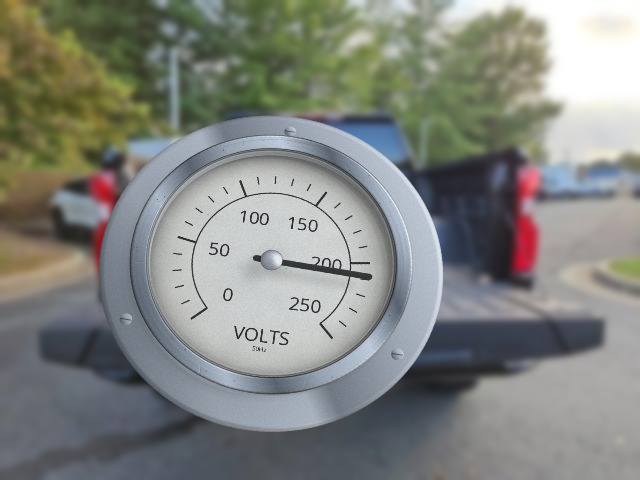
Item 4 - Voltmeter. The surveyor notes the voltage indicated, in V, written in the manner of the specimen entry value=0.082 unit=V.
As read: value=210 unit=V
